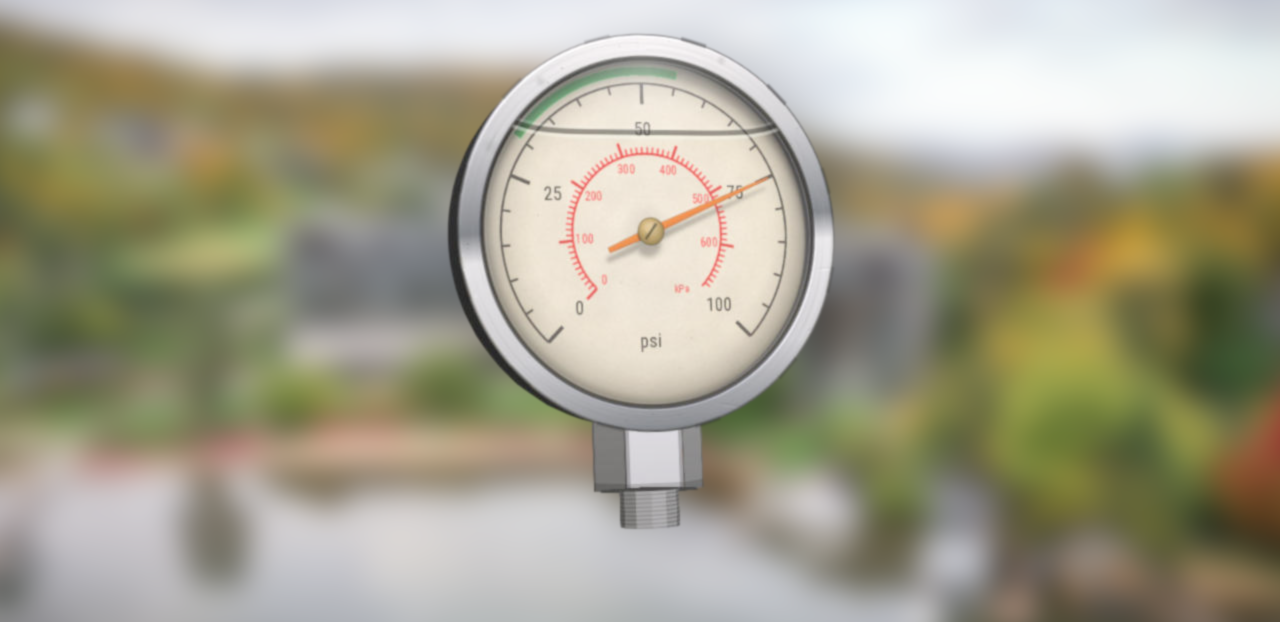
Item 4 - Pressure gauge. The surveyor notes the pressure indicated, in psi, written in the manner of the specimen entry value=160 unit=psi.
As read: value=75 unit=psi
